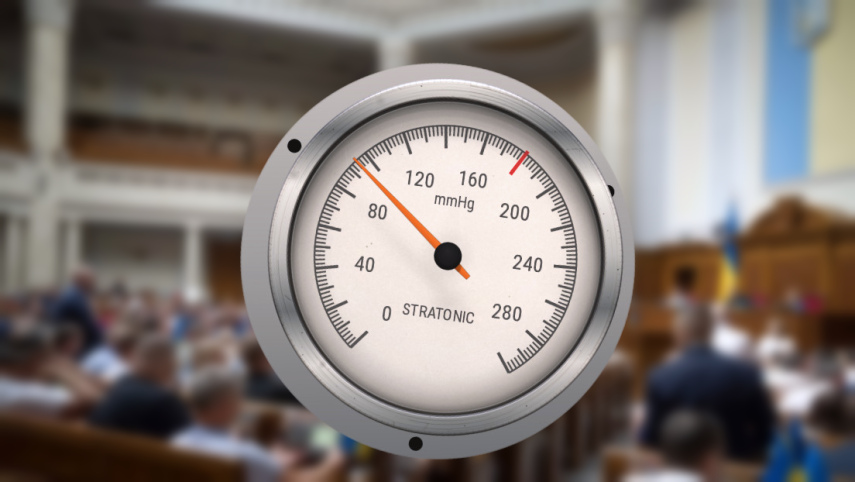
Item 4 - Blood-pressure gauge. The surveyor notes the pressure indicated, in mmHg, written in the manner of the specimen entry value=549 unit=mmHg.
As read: value=94 unit=mmHg
